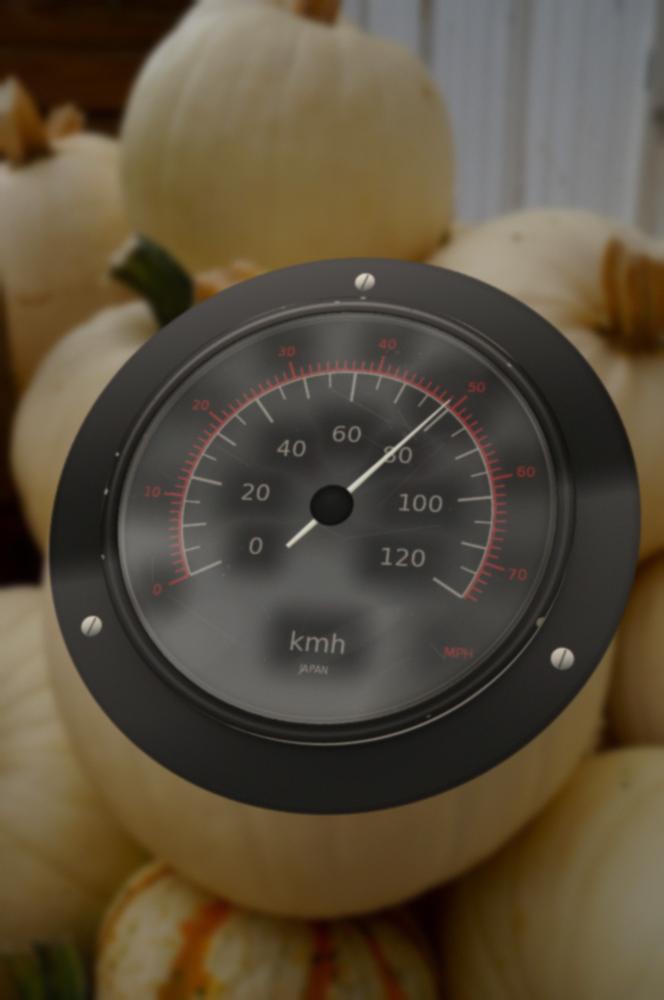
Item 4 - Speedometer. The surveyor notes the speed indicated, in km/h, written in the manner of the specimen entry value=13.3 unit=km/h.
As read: value=80 unit=km/h
